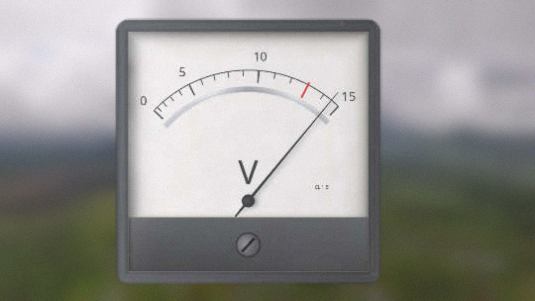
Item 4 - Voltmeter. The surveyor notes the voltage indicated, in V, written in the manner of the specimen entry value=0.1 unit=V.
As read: value=14.5 unit=V
